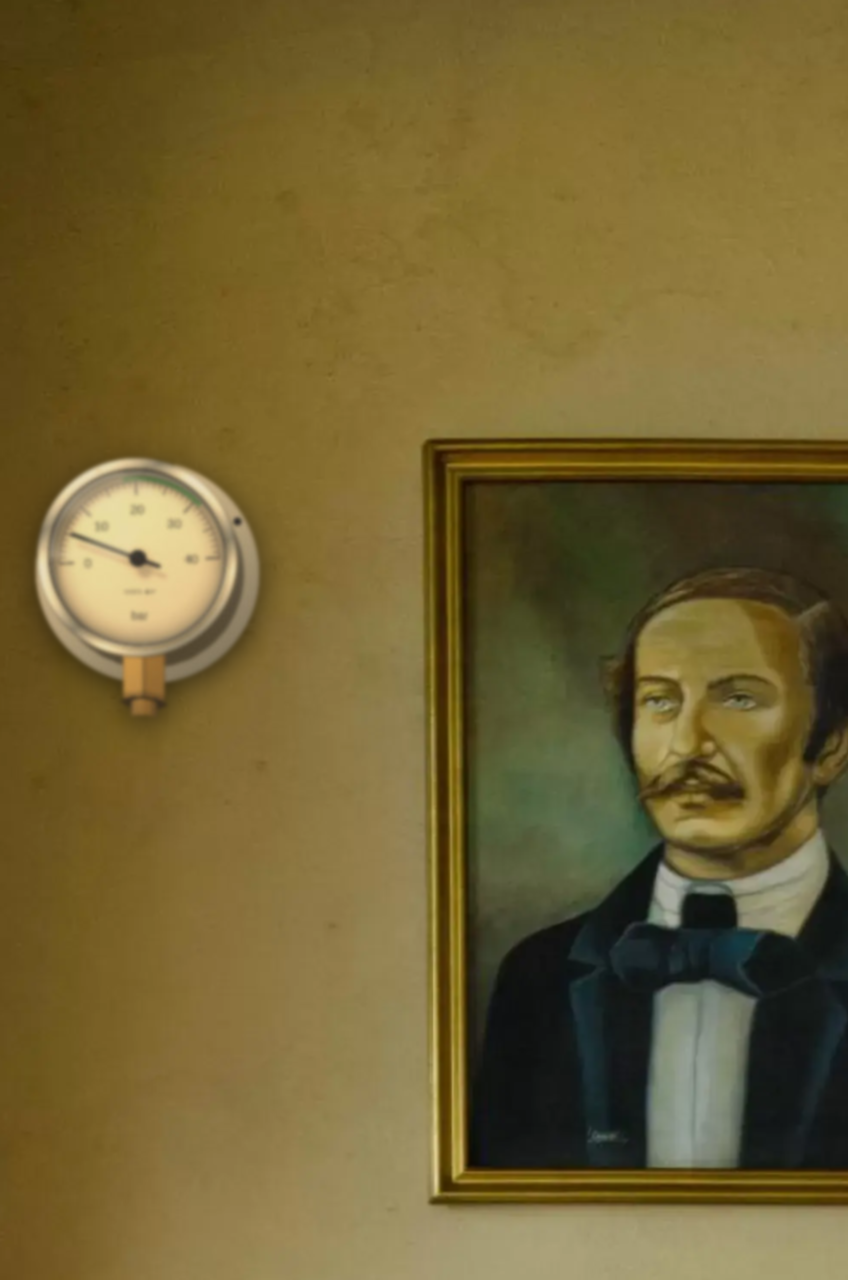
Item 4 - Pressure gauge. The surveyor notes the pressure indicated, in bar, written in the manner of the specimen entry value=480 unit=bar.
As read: value=5 unit=bar
